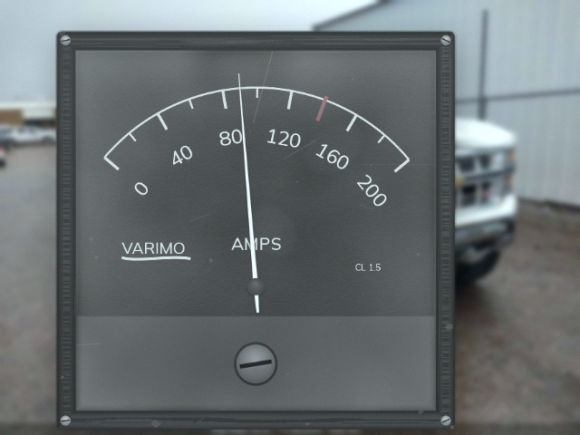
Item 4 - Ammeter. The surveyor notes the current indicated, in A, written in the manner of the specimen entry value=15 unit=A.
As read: value=90 unit=A
